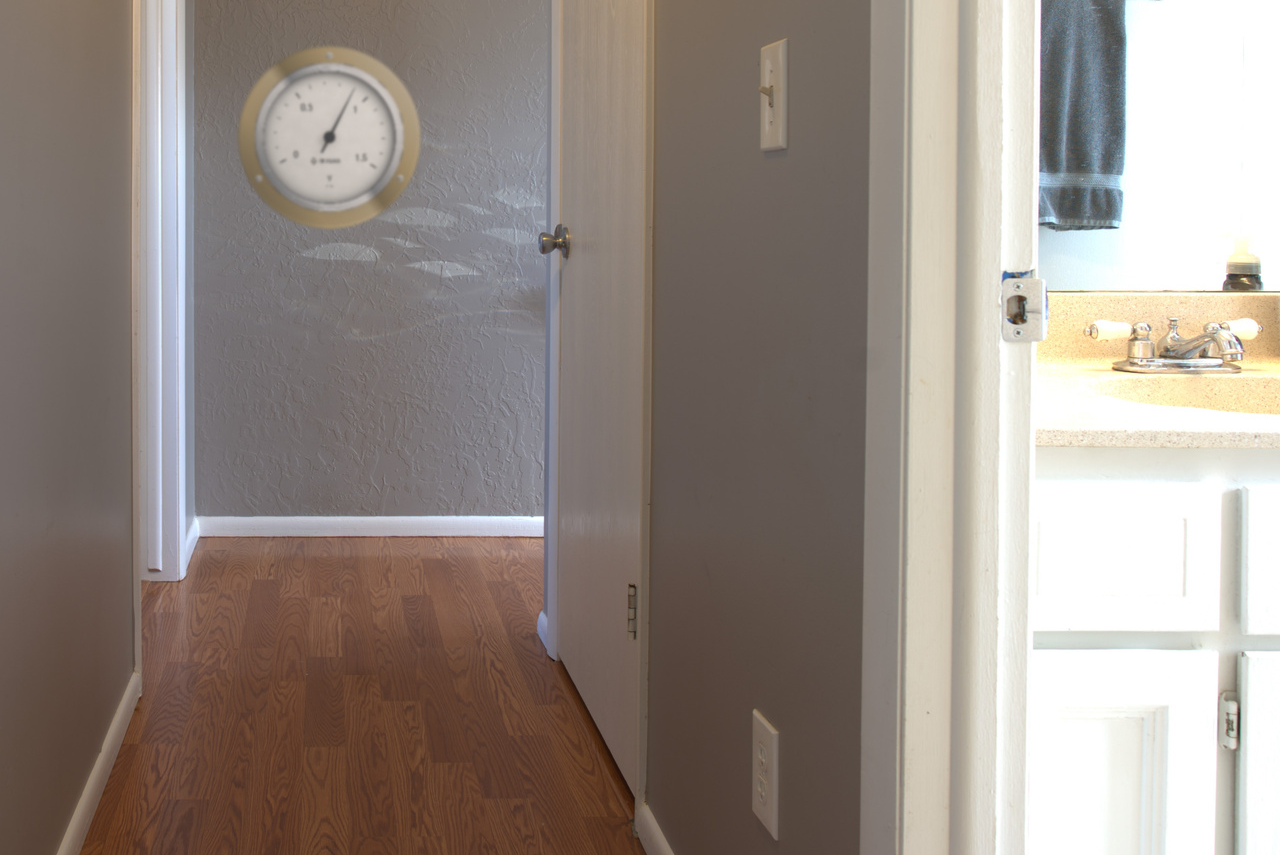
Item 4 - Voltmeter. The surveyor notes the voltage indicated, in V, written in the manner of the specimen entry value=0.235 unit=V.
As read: value=0.9 unit=V
